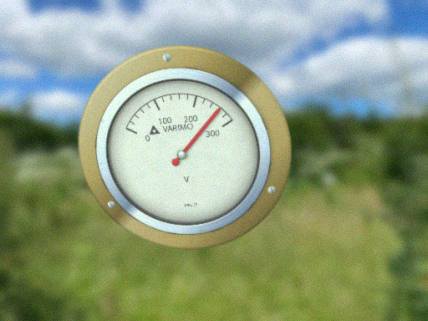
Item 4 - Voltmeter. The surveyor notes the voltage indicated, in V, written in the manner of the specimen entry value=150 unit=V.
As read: value=260 unit=V
